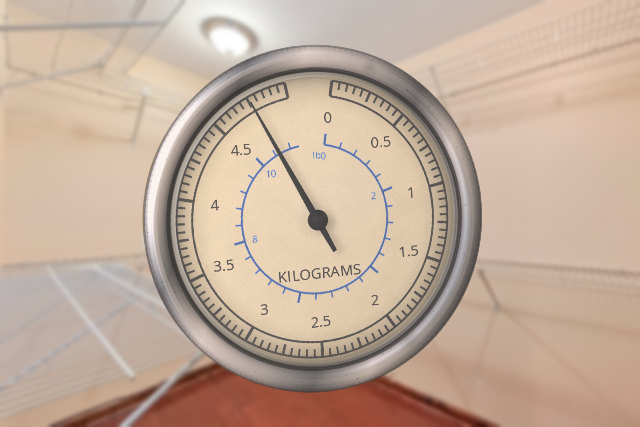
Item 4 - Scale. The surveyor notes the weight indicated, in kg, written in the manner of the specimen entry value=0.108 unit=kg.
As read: value=4.75 unit=kg
